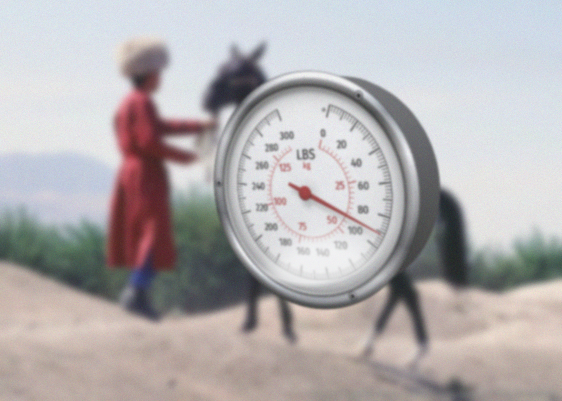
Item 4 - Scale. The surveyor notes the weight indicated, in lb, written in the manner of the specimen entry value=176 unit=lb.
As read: value=90 unit=lb
